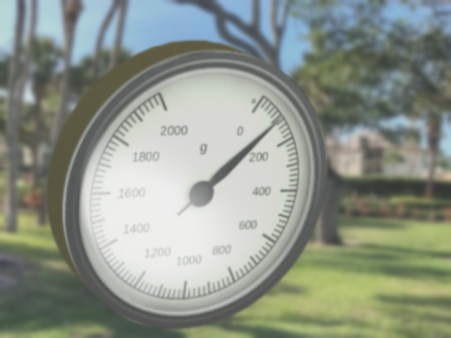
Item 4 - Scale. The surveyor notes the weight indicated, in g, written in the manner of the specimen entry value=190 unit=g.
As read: value=100 unit=g
